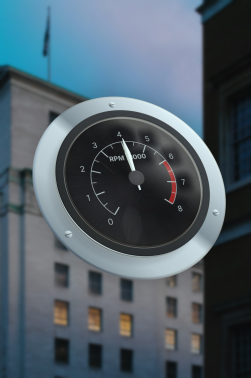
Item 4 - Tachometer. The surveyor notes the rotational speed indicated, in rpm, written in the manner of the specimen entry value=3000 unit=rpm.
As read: value=4000 unit=rpm
